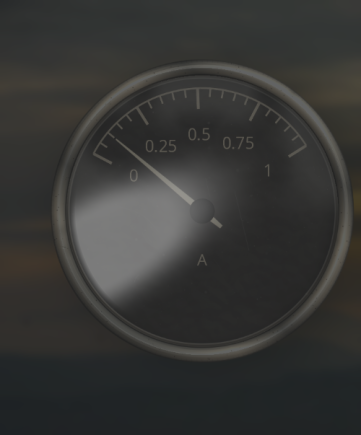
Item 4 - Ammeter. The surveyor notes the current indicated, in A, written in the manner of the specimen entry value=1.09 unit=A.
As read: value=0.1 unit=A
